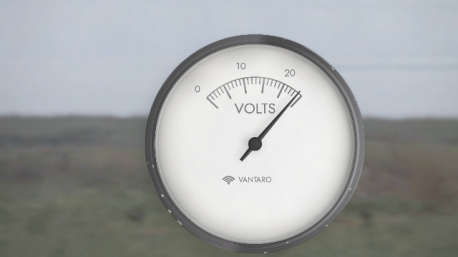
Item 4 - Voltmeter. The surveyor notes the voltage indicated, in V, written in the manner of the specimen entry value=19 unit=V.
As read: value=24 unit=V
